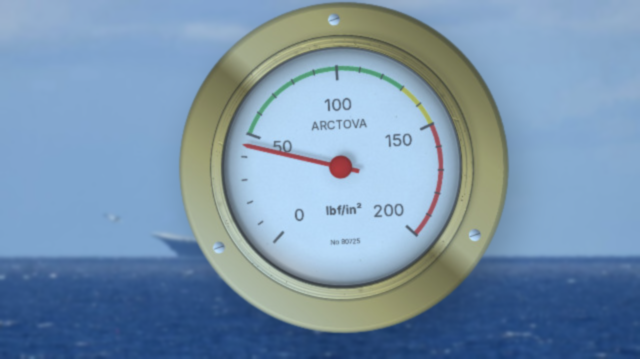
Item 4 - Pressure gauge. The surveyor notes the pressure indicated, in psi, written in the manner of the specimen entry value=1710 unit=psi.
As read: value=45 unit=psi
